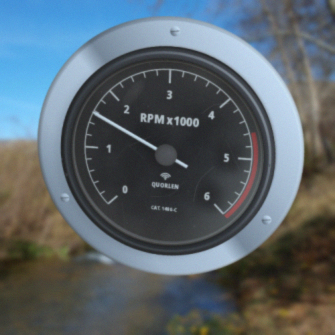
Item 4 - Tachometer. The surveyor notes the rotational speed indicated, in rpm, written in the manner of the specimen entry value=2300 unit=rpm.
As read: value=1600 unit=rpm
